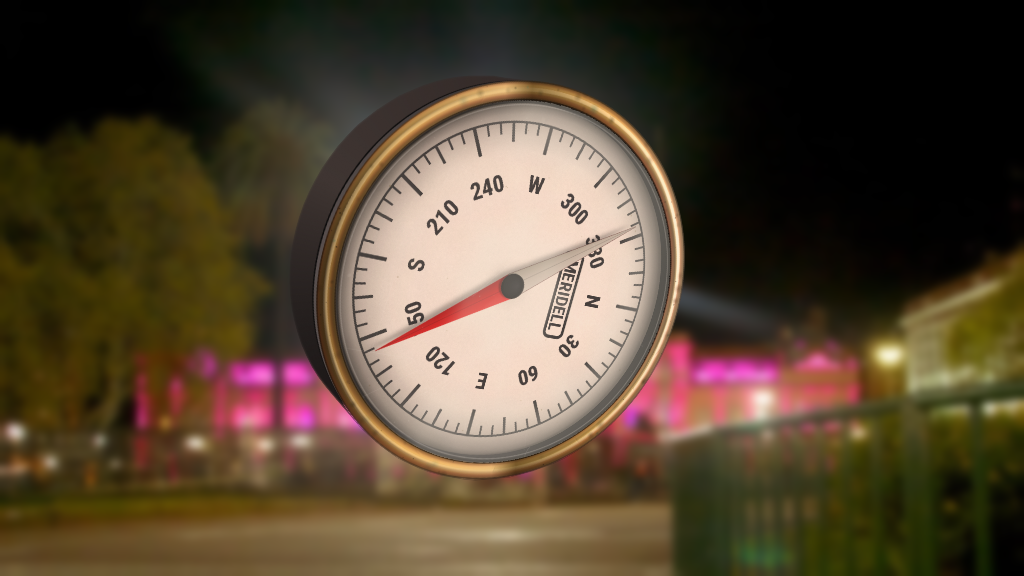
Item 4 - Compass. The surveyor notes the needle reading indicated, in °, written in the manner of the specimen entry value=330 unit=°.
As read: value=145 unit=°
